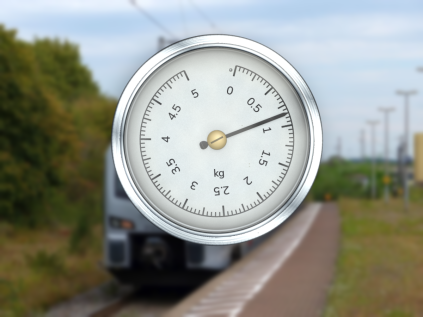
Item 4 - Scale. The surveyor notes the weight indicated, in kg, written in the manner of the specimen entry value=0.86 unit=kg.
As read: value=0.85 unit=kg
